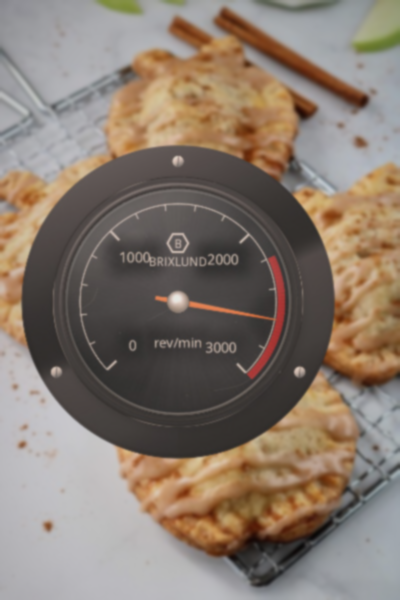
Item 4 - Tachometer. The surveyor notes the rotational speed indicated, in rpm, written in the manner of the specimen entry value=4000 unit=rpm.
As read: value=2600 unit=rpm
